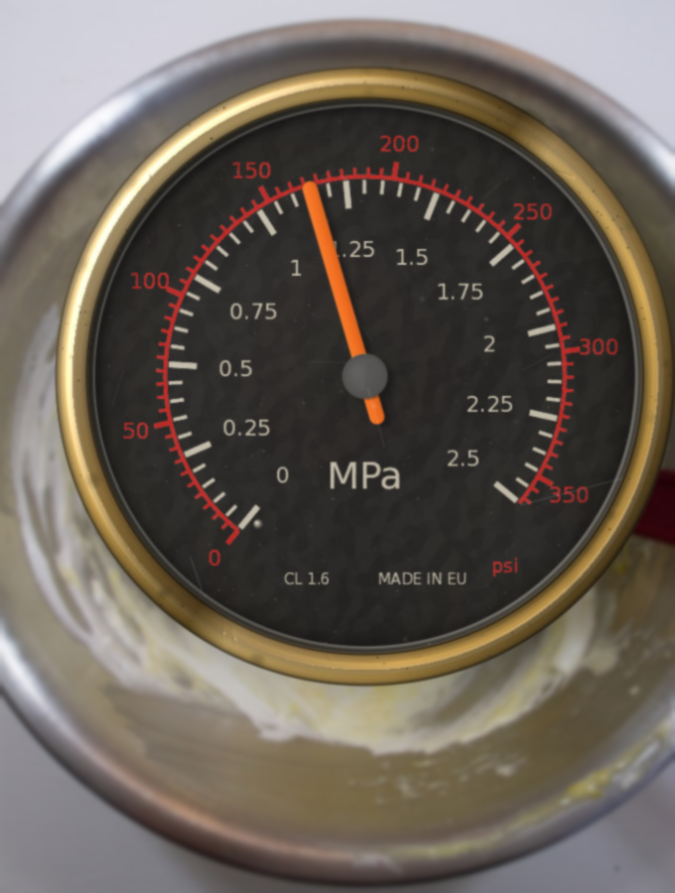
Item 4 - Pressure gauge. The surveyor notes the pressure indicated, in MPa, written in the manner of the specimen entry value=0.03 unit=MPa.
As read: value=1.15 unit=MPa
